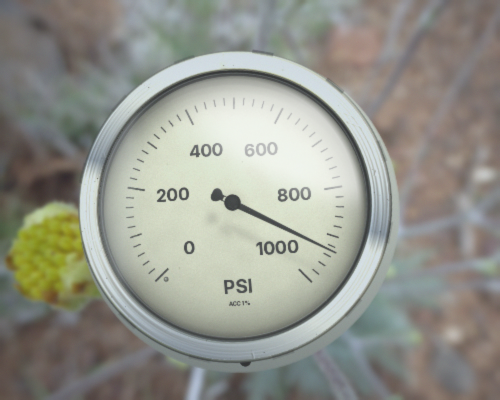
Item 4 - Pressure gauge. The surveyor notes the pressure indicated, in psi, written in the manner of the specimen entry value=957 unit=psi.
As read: value=930 unit=psi
